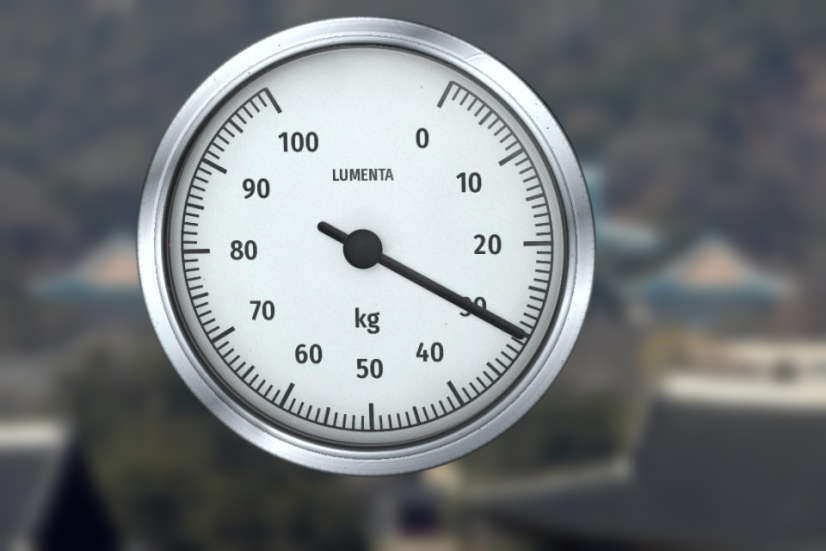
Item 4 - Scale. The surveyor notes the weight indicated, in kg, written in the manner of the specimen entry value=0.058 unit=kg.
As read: value=30 unit=kg
